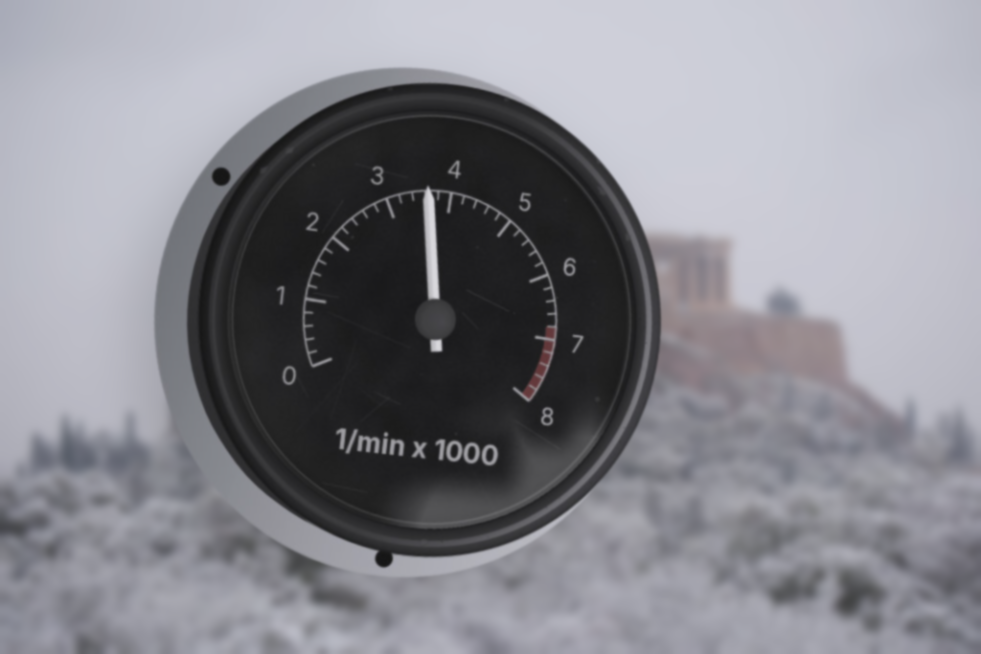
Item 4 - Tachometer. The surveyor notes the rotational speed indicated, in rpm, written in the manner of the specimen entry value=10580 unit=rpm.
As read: value=3600 unit=rpm
